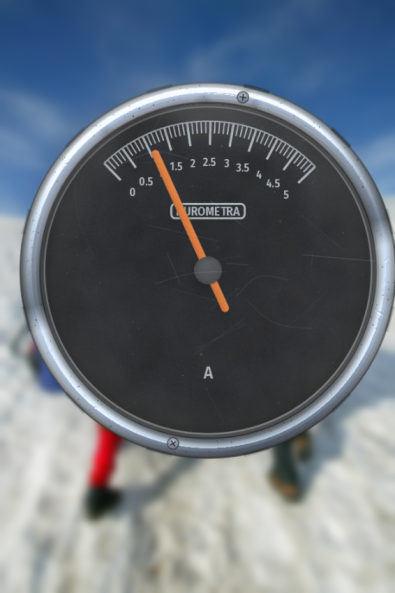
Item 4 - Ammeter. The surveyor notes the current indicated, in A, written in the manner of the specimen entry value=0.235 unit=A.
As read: value=1.1 unit=A
